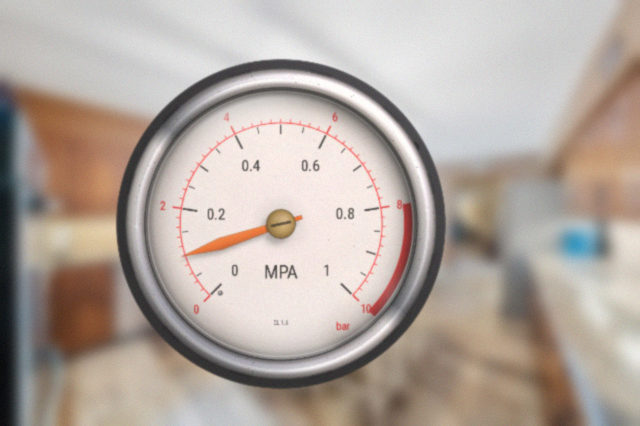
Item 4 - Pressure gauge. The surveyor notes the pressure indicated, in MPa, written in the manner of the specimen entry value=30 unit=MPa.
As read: value=0.1 unit=MPa
